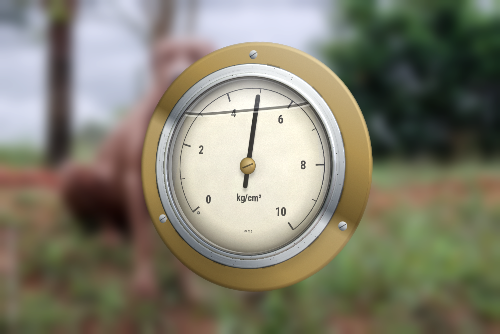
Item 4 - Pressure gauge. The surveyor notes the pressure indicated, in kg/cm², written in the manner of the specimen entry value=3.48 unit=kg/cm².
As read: value=5 unit=kg/cm²
